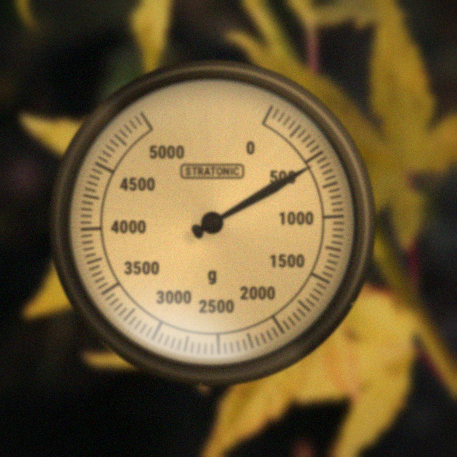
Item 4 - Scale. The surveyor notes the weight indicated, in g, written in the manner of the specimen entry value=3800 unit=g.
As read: value=550 unit=g
